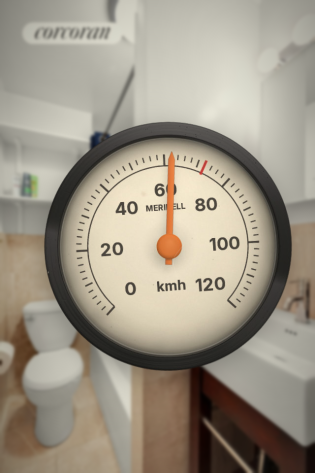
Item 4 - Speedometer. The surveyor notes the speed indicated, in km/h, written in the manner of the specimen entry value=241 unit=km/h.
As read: value=62 unit=km/h
